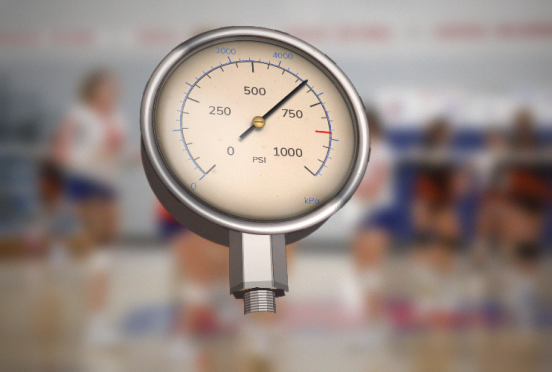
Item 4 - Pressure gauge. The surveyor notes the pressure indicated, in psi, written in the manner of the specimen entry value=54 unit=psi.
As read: value=675 unit=psi
